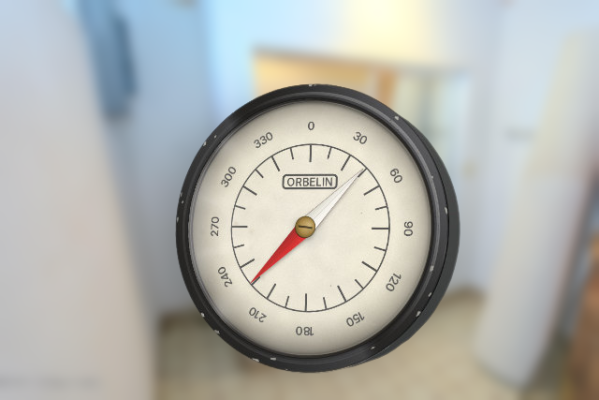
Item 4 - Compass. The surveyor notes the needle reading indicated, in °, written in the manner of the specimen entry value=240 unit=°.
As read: value=225 unit=°
